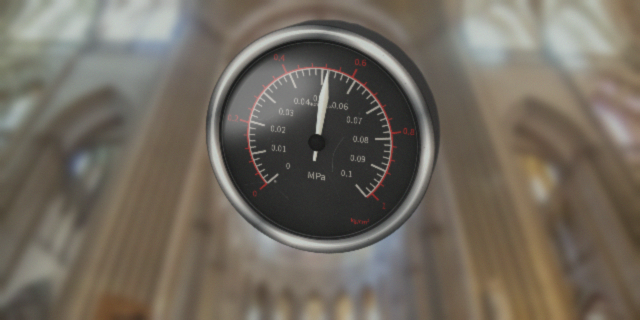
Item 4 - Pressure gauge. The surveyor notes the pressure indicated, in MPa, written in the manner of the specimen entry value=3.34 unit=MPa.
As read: value=0.052 unit=MPa
